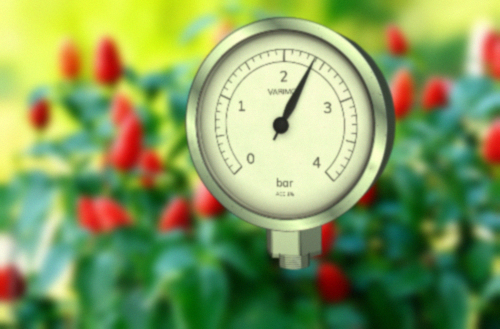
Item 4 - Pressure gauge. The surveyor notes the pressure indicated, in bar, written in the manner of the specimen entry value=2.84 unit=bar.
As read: value=2.4 unit=bar
